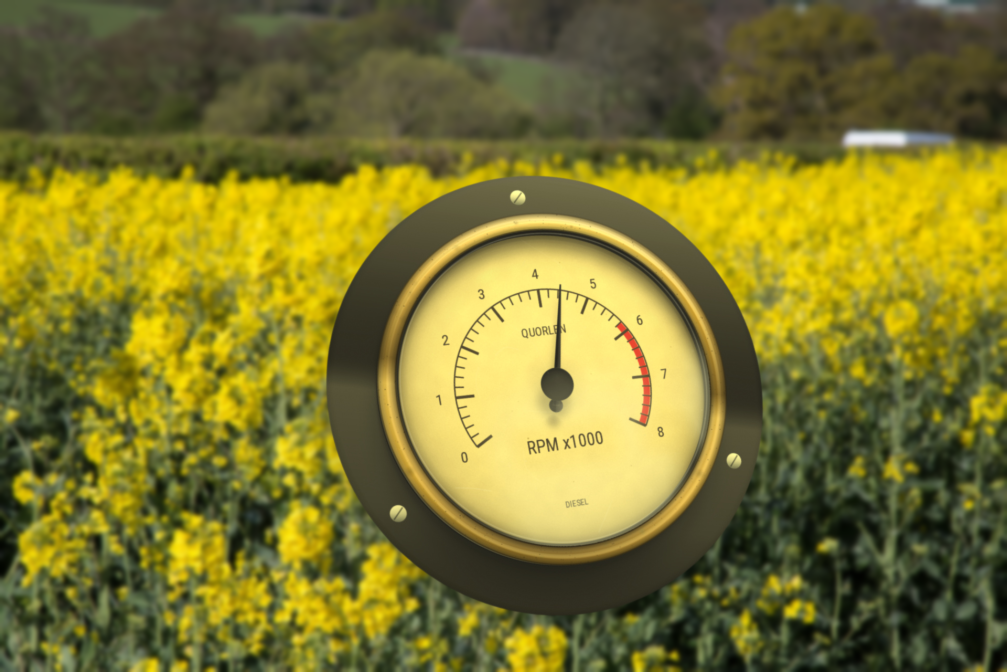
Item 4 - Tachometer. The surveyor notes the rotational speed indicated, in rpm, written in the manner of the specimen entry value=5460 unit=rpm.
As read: value=4400 unit=rpm
